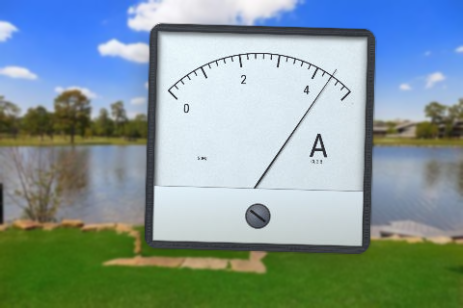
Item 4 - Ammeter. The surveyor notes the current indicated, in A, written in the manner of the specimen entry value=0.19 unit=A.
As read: value=4.4 unit=A
